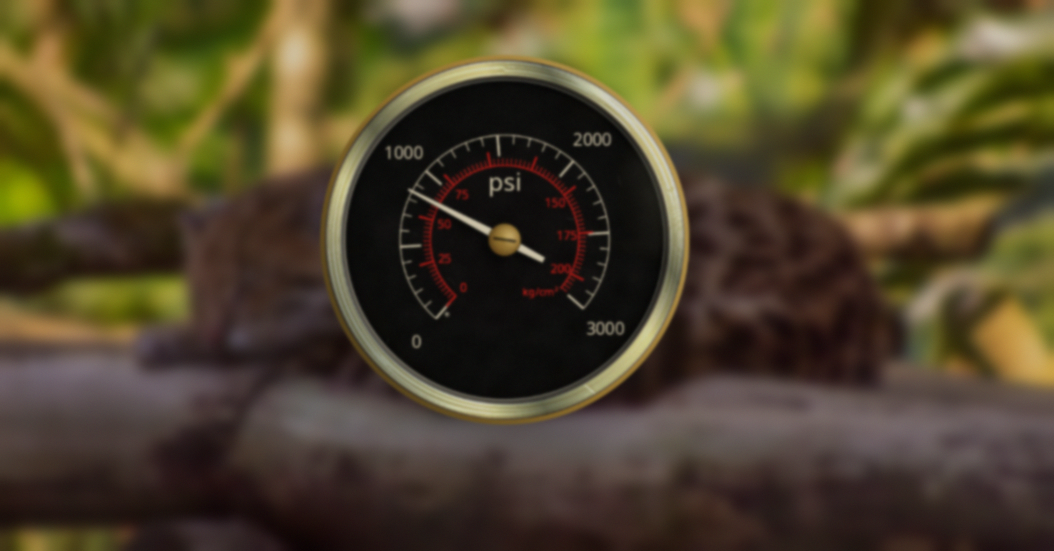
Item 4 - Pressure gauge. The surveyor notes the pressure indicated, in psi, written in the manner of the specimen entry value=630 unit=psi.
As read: value=850 unit=psi
